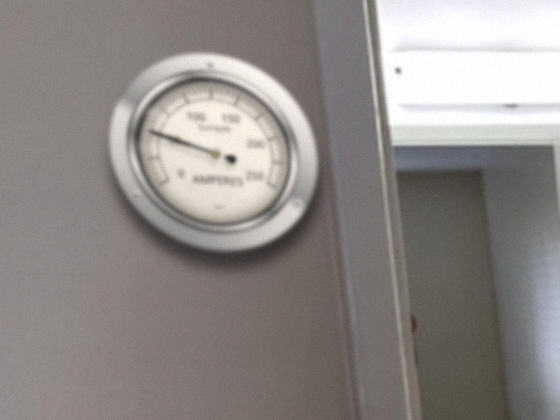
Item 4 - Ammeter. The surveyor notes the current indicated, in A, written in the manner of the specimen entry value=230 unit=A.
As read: value=50 unit=A
